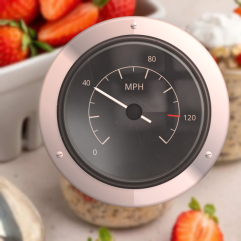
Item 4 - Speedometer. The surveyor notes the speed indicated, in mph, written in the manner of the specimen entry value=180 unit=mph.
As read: value=40 unit=mph
